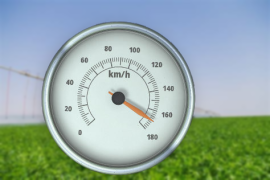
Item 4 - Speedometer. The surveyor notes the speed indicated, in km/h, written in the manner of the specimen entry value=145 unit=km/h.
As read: value=170 unit=km/h
